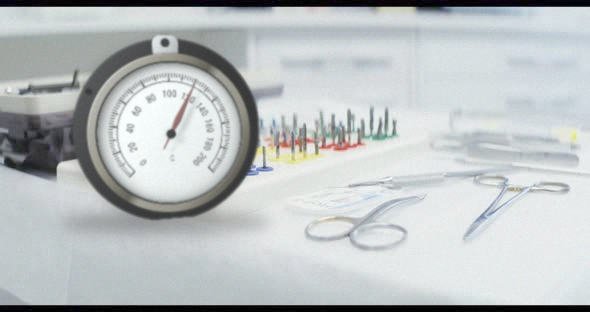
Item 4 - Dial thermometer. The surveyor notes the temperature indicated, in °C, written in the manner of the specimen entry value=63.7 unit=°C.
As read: value=120 unit=°C
